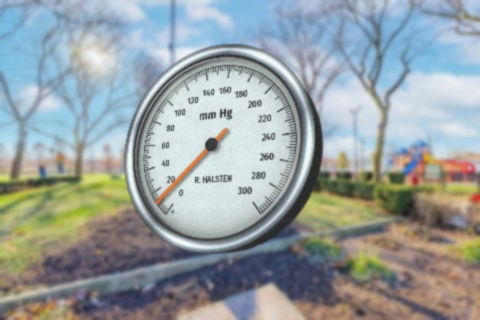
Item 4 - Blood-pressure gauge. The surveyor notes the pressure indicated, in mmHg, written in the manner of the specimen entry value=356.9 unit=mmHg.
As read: value=10 unit=mmHg
